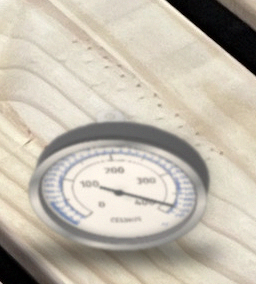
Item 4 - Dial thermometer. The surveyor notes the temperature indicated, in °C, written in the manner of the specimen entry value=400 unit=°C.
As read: value=375 unit=°C
